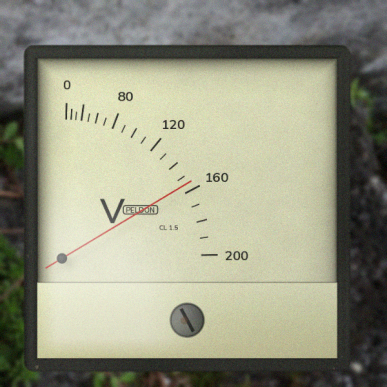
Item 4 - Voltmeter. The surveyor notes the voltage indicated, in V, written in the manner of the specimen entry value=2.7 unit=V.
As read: value=155 unit=V
